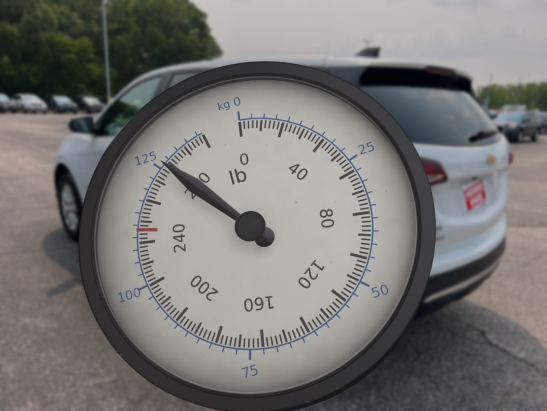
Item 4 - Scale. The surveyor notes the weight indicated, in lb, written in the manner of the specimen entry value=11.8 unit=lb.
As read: value=278 unit=lb
